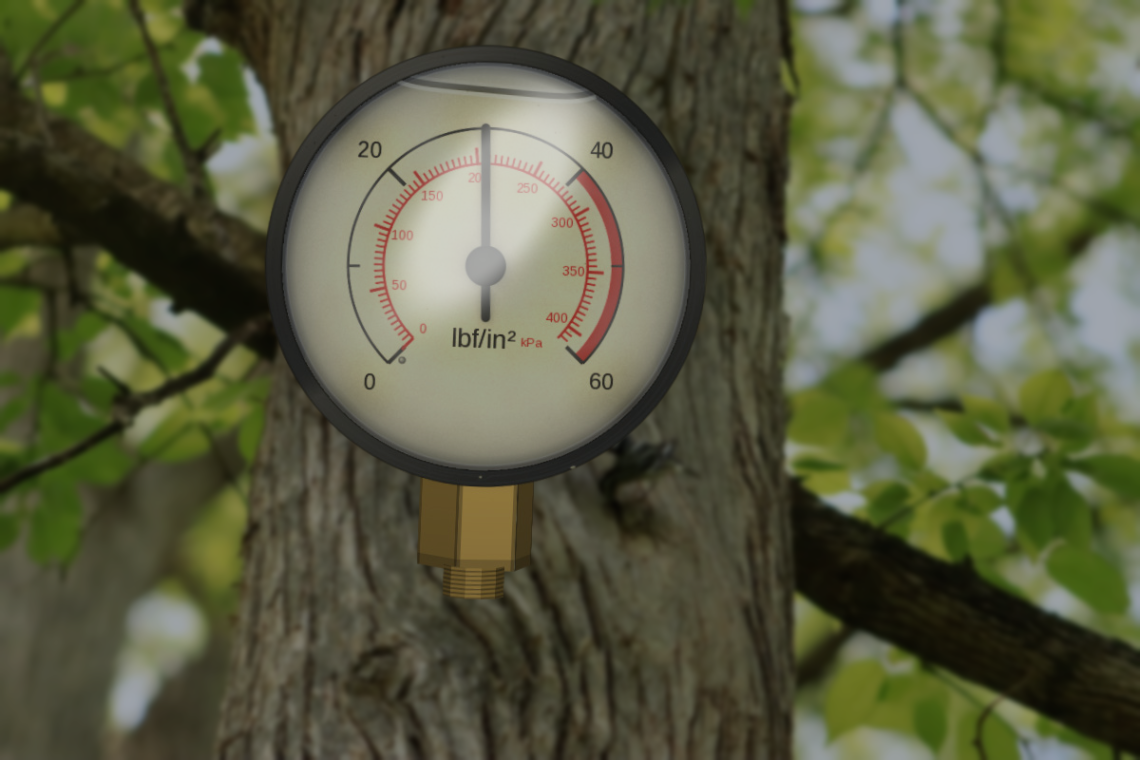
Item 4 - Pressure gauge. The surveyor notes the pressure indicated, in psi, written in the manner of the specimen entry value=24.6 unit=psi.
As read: value=30 unit=psi
